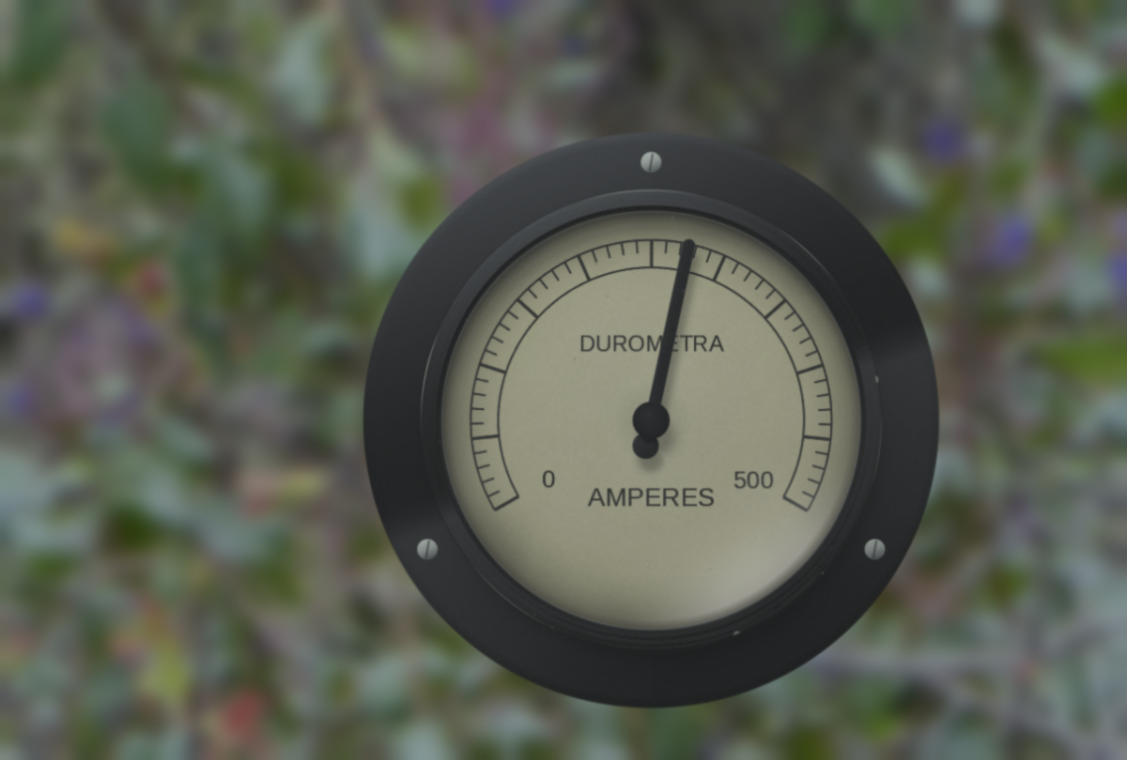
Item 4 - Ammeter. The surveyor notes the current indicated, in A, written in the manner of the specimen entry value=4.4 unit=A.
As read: value=275 unit=A
